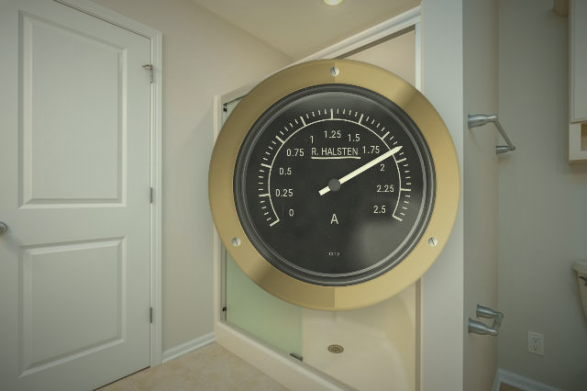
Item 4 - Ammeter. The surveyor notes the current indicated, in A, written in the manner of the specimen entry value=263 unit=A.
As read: value=1.9 unit=A
